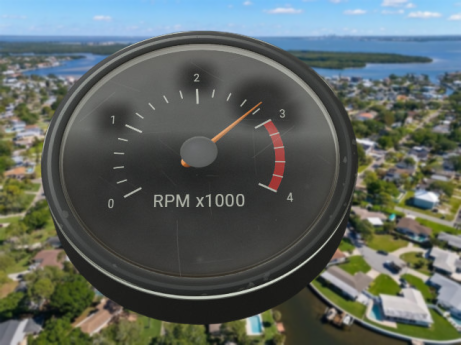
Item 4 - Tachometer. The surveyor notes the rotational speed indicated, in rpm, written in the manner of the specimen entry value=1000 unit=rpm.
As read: value=2800 unit=rpm
